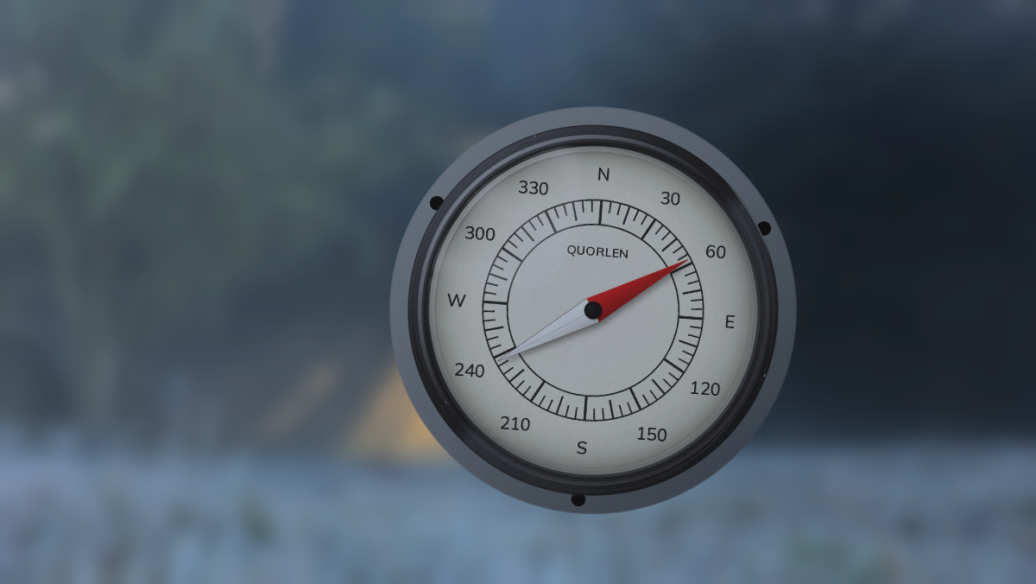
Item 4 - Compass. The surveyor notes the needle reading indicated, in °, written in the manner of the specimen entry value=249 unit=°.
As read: value=57.5 unit=°
